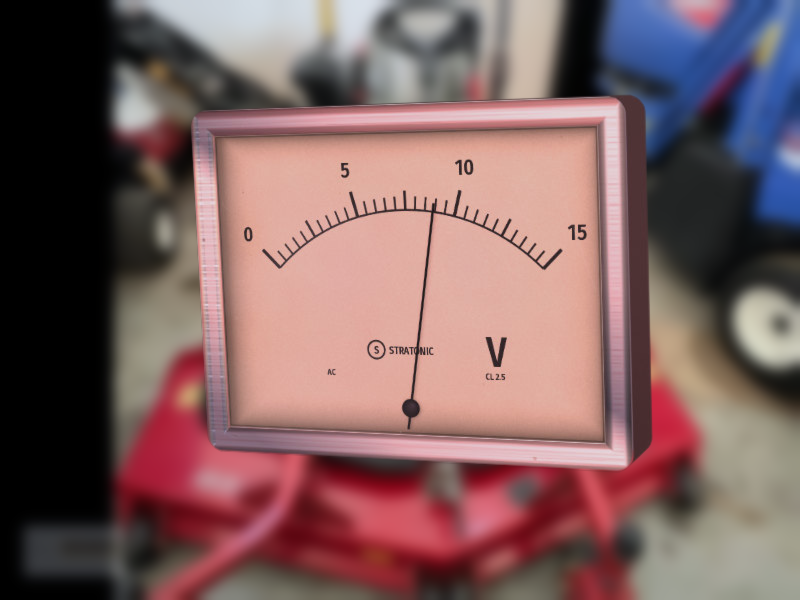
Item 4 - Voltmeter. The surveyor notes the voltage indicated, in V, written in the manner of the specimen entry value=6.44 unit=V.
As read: value=9 unit=V
